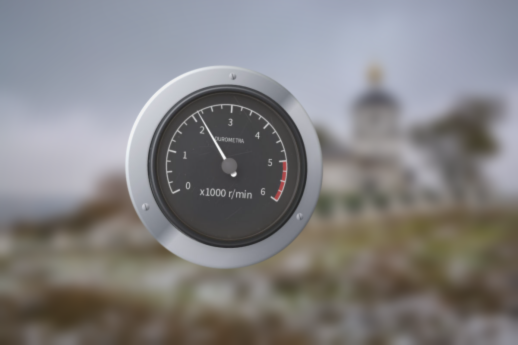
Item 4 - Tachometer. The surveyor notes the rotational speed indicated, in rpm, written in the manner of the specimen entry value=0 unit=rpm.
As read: value=2125 unit=rpm
